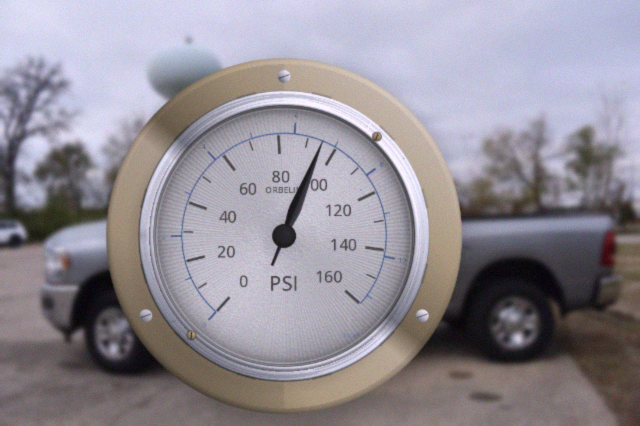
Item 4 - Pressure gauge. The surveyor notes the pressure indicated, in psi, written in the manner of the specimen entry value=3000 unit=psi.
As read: value=95 unit=psi
